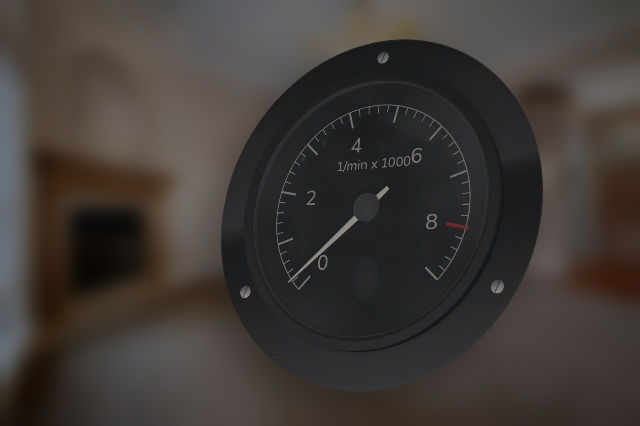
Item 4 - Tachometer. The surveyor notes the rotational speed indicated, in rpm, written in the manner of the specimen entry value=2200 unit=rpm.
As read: value=200 unit=rpm
